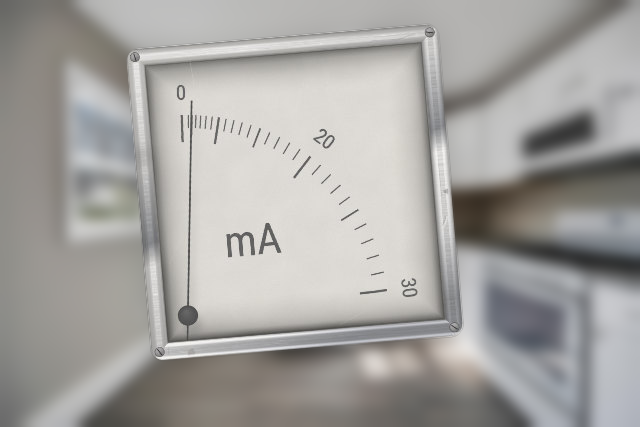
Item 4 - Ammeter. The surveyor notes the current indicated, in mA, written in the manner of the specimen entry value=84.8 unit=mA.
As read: value=5 unit=mA
